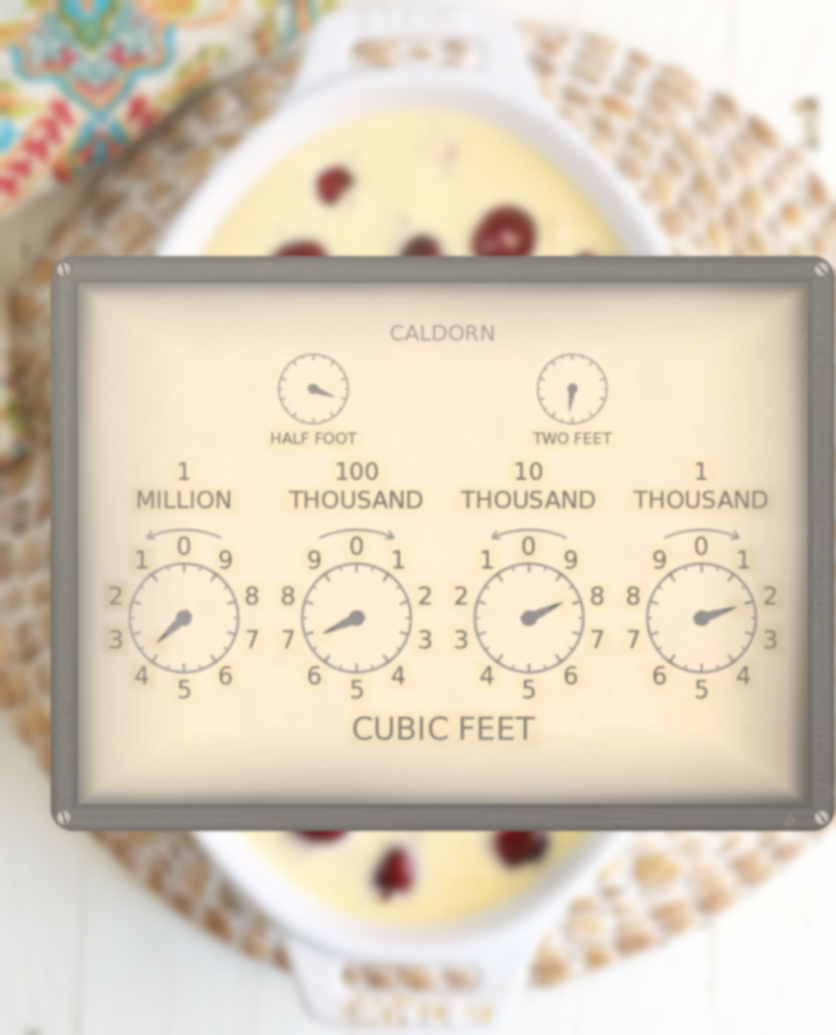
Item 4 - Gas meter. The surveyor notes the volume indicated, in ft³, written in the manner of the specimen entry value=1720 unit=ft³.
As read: value=368200 unit=ft³
